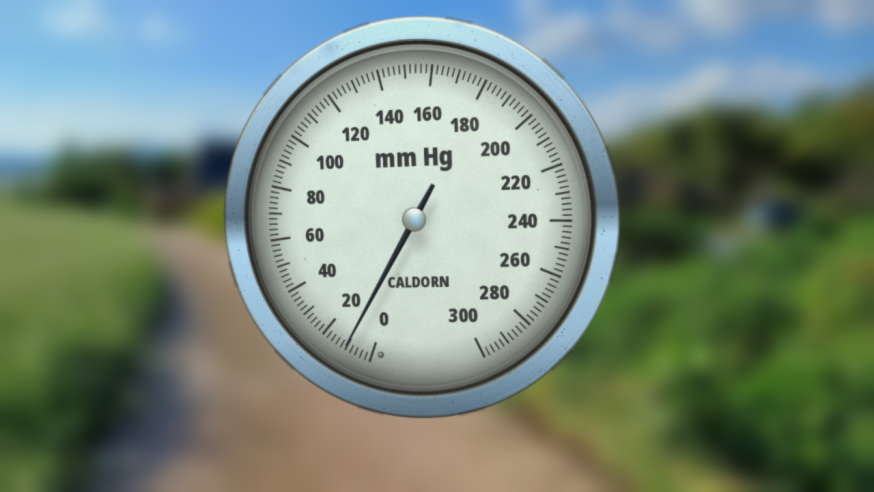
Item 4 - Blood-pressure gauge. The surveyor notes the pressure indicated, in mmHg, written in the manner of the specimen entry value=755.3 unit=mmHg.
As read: value=10 unit=mmHg
